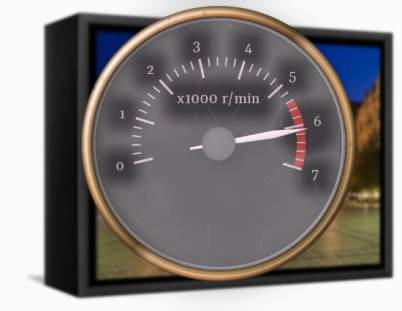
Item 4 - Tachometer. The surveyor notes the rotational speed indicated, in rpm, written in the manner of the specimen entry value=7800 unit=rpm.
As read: value=6100 unit=rpm
